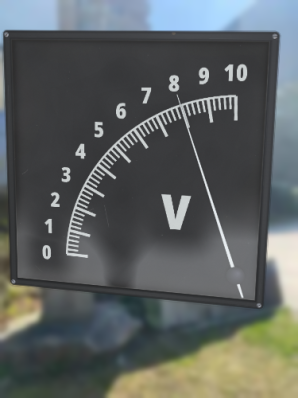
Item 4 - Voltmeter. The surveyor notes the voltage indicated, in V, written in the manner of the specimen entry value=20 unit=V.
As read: value=8 unit=V
